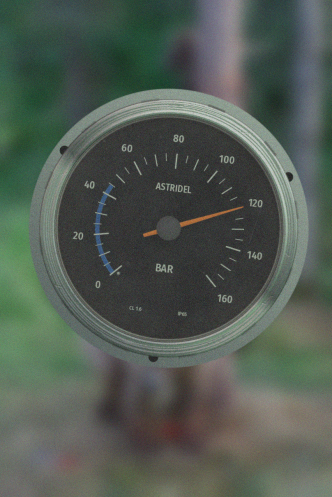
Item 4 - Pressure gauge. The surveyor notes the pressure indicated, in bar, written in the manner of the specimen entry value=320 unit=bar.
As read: value=120 unit=bar
